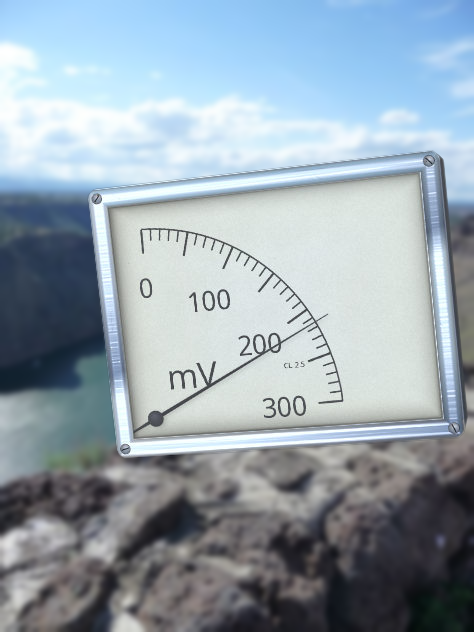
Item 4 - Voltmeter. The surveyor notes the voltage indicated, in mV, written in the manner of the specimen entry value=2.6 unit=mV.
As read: value=215 unit=mV
